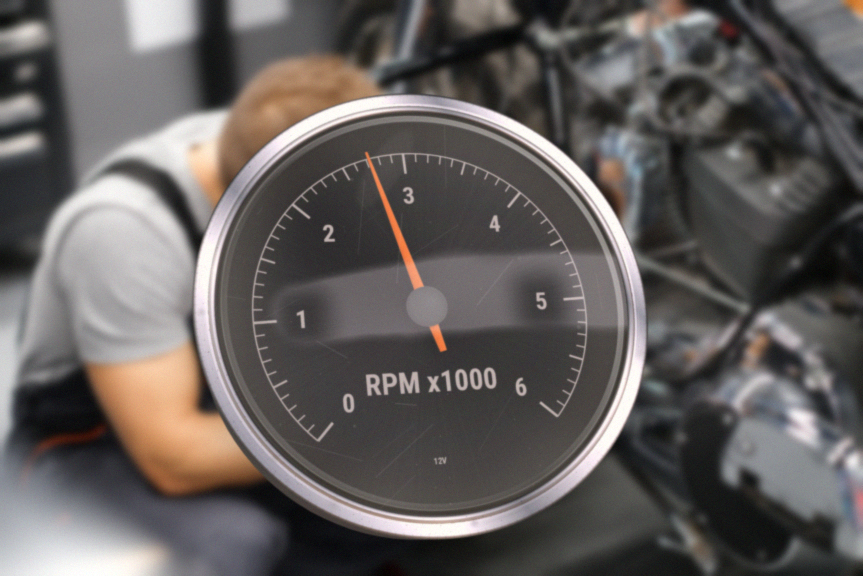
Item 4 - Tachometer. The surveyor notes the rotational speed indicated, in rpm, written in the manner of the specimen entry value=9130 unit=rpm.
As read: value=2700 unit=rpm
